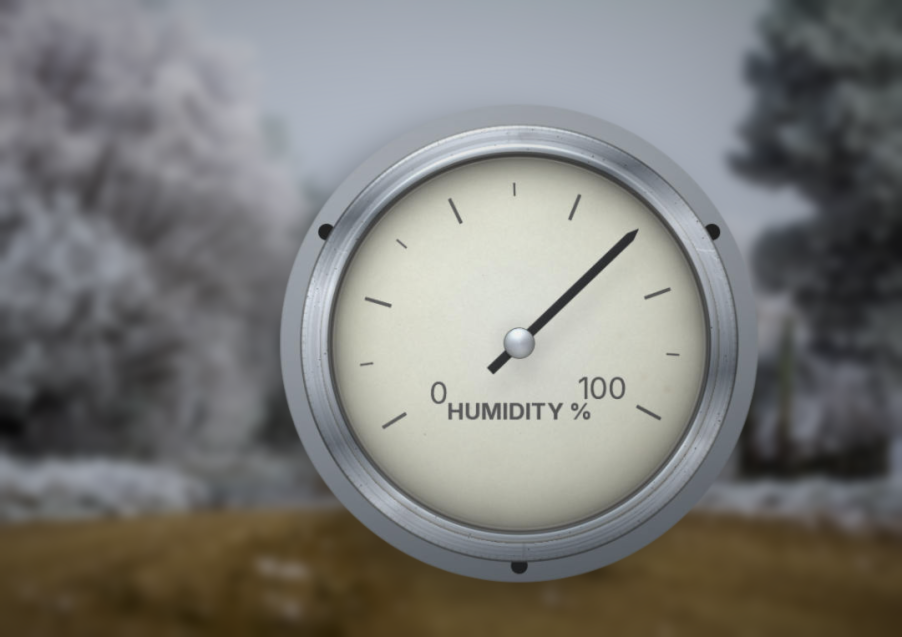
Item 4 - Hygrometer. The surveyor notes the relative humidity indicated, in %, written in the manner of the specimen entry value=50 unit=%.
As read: value=70 unit=%
